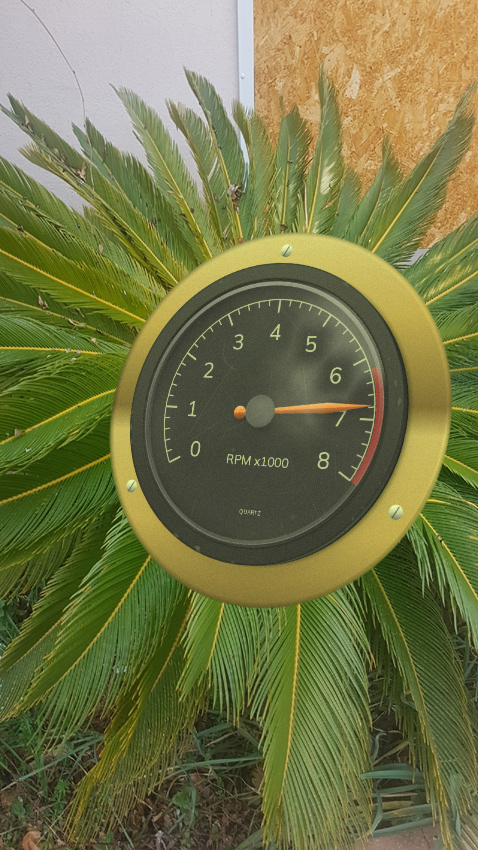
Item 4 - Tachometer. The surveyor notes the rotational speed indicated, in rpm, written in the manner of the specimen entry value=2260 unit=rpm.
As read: value=6800 unit=rpm
